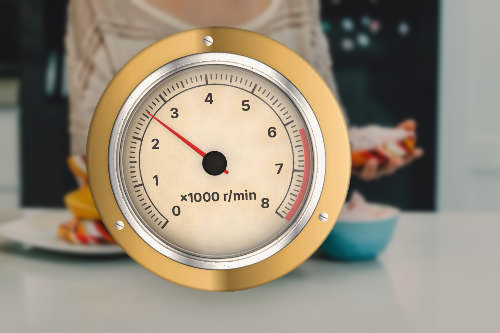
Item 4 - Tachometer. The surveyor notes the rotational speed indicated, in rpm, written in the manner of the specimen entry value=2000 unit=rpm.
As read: value=2600 unit=rpm
